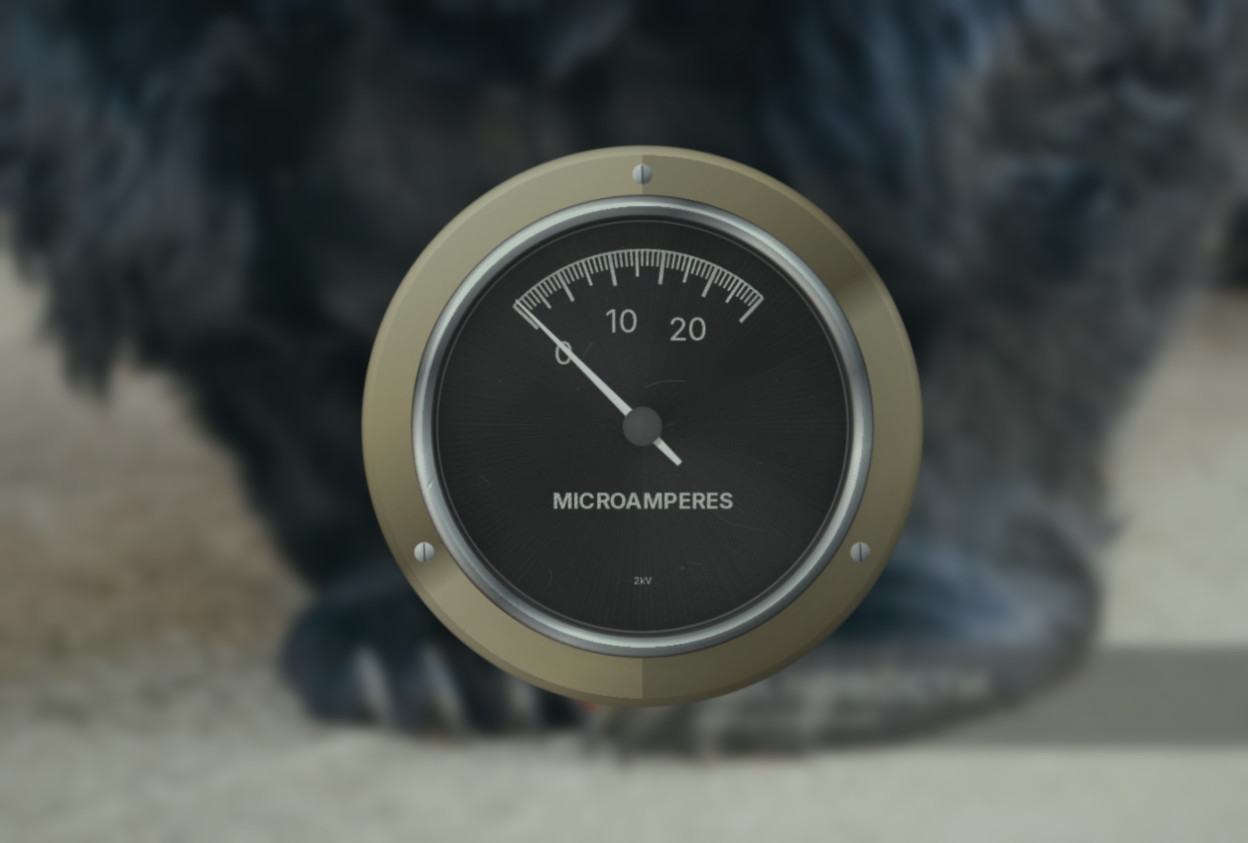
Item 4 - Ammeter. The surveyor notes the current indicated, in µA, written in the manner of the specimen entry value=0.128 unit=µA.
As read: value=0.5 unit=µA
